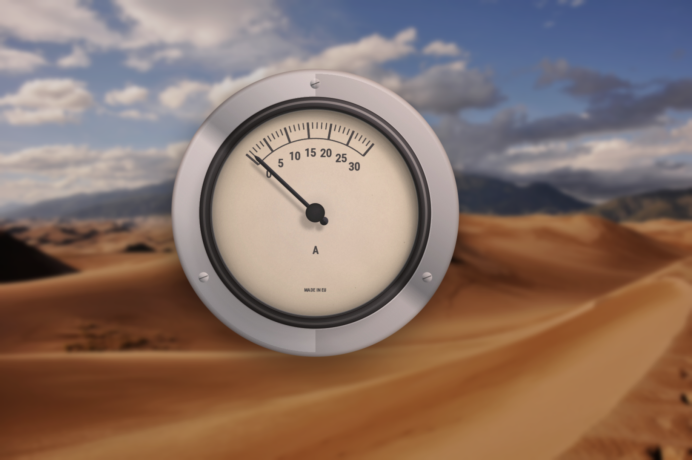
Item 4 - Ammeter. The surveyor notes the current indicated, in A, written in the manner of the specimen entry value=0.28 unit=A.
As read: value=1 unit=A
